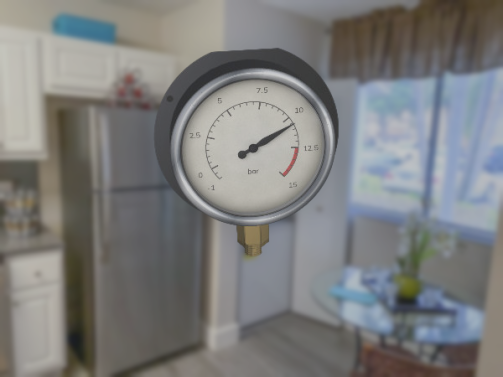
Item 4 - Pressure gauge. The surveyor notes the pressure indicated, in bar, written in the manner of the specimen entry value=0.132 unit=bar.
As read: value=10.5 unit=bar
